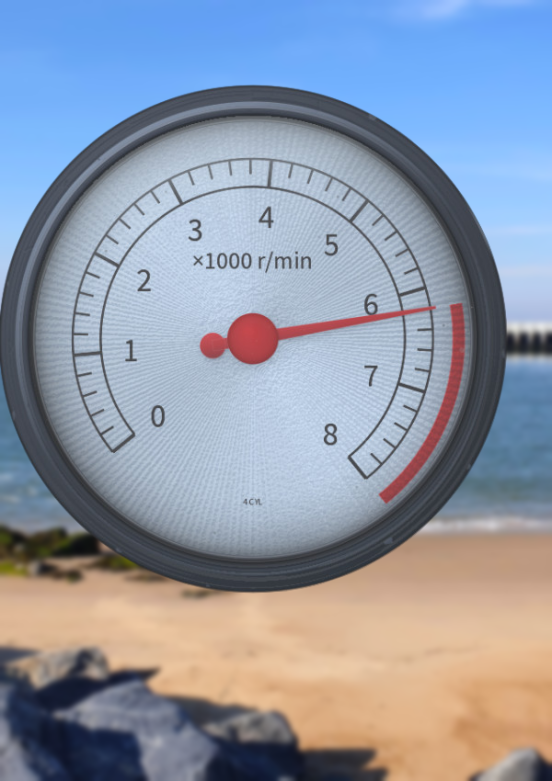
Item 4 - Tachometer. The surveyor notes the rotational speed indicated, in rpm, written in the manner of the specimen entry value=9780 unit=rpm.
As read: value=6200 unit=rpm
